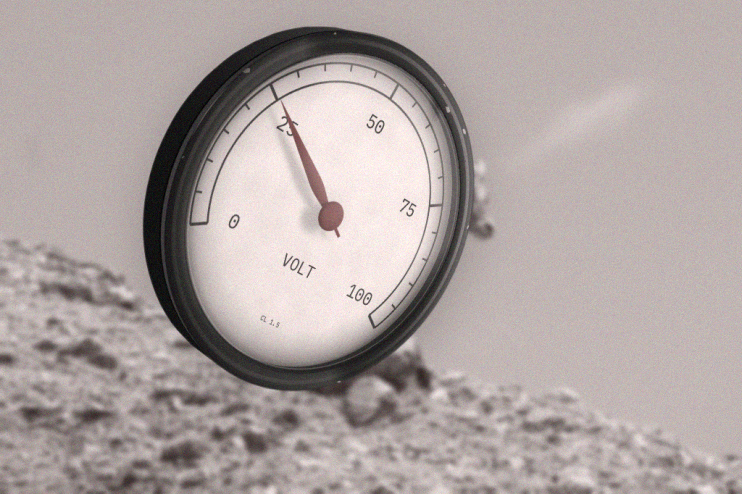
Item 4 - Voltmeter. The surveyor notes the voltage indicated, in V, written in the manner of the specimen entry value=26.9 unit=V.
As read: value=25 unit=V
